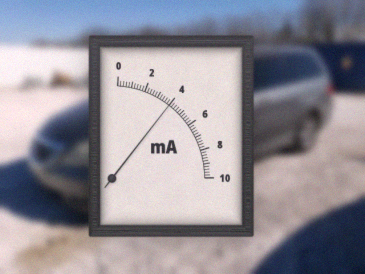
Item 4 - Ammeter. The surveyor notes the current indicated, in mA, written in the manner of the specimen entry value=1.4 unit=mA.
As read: value=4 unit=mA
